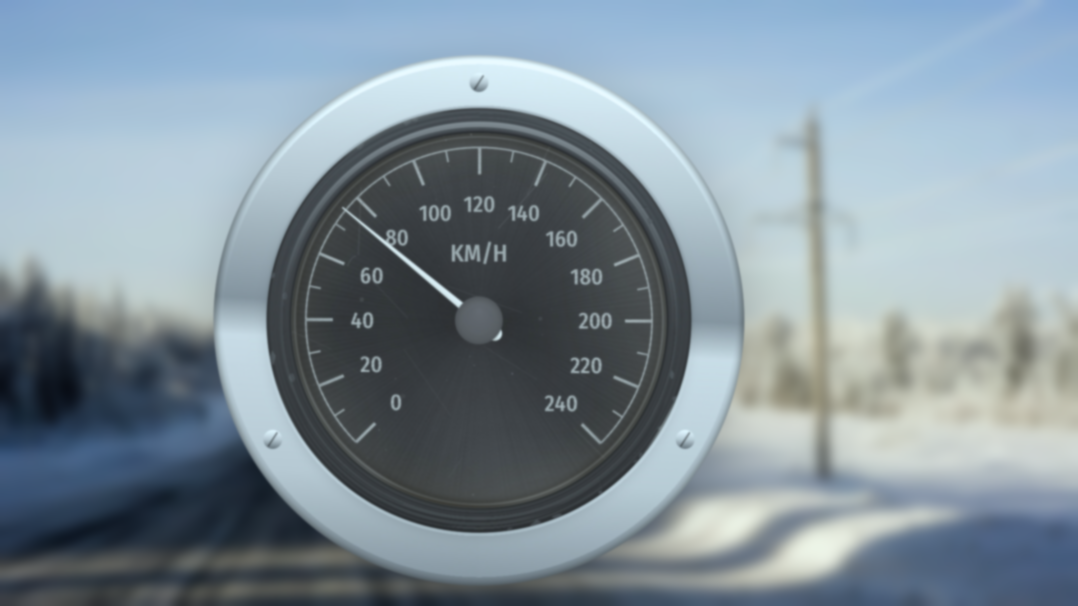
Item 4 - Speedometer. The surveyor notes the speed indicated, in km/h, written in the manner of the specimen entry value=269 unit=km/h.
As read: value=75 unit=km/h
